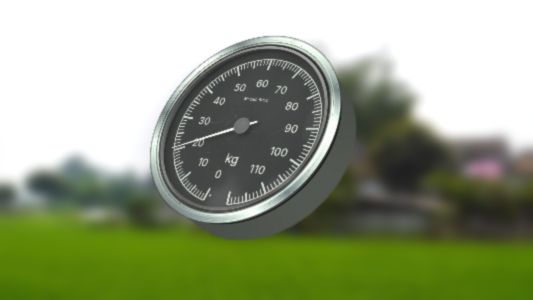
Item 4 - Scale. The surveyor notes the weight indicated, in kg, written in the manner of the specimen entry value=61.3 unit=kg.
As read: value=20 unit=kg
